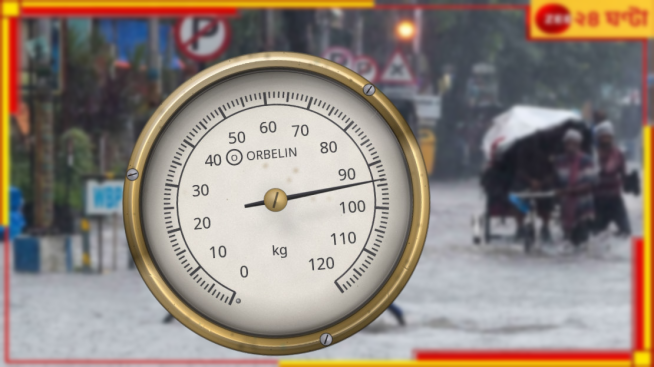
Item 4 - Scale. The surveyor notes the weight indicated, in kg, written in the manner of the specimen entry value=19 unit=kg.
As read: value=94 unit=kg
